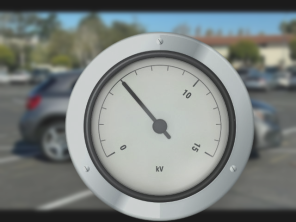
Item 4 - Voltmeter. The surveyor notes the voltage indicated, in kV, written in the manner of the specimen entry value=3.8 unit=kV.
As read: value=5 unit=kV
